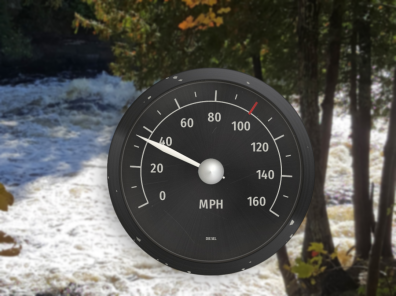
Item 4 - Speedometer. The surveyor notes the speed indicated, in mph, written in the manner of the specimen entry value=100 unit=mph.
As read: value=35 unit=mph
